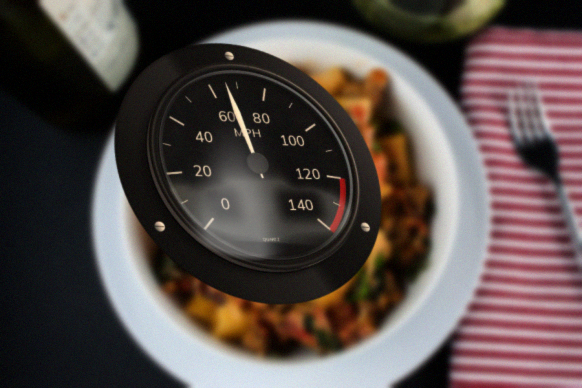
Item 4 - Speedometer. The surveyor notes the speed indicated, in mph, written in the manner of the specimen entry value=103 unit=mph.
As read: value=65 unit=mph
